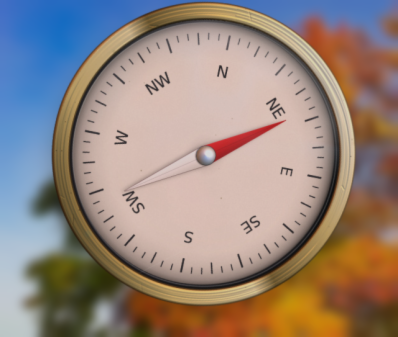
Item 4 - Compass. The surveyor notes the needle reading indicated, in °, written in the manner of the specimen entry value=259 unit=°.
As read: value=55 unit=°
